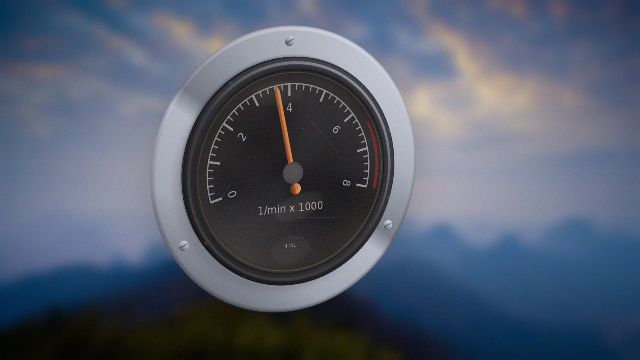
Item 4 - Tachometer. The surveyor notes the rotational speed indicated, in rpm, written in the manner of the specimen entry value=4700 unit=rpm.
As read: value=3600 unit=rpm
